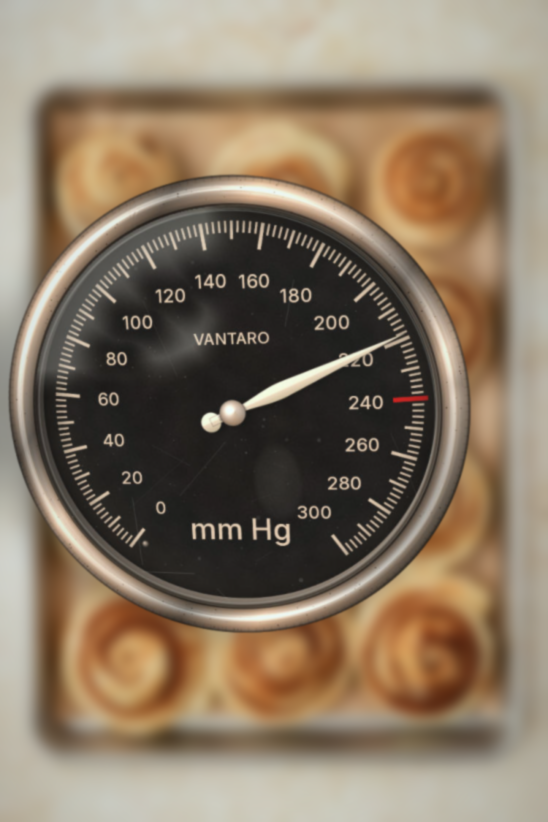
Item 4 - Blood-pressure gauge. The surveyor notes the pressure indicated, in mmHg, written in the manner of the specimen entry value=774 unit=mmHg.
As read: value=218 unit=mmHg
